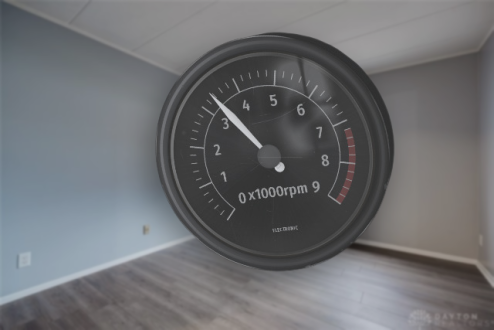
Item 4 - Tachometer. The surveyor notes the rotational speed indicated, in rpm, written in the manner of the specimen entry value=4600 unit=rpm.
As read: value=3400 unit=rpm
